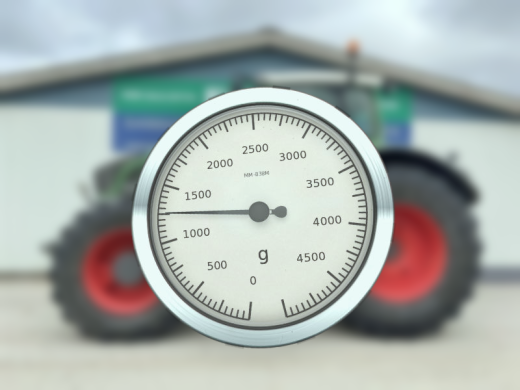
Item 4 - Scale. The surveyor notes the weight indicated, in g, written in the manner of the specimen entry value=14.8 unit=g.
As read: value=1250 unit=g
